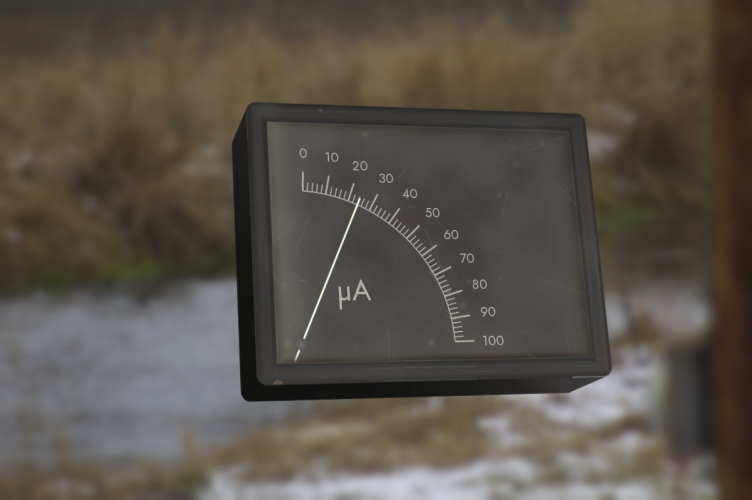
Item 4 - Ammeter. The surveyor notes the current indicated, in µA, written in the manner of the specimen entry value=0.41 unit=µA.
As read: value=24 unit=µA
